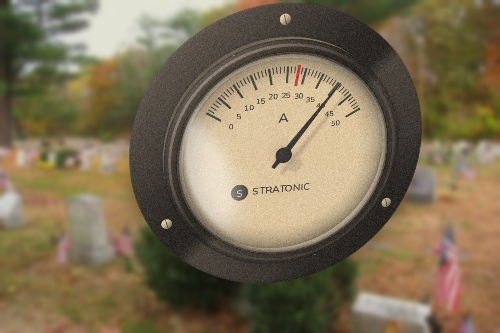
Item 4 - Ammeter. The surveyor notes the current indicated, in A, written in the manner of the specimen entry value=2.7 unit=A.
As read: value=40 unit=A
